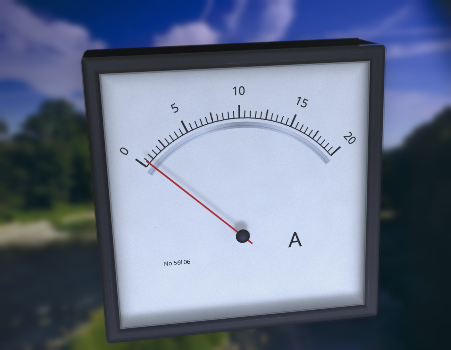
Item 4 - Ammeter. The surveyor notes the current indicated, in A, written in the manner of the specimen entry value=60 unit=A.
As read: value=0.5 unit=A
